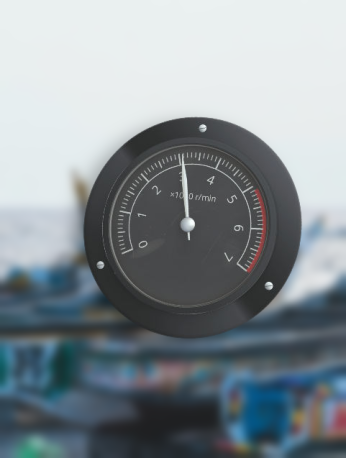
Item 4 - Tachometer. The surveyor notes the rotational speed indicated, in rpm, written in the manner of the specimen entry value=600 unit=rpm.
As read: value=3100 unit=rpm
